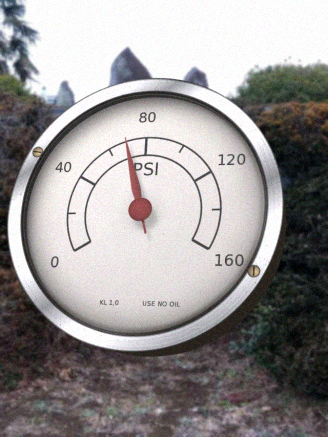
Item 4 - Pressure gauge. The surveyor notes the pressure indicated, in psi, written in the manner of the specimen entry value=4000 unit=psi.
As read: value=70 unit=psi
